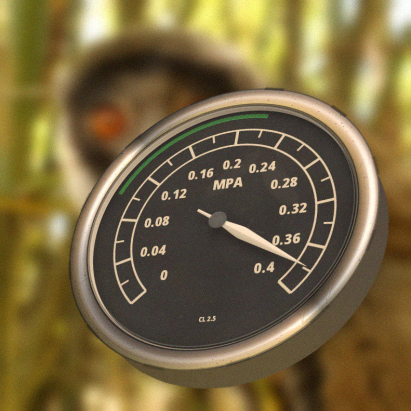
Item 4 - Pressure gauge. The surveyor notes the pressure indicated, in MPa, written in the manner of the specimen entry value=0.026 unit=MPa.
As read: value=0.38 unit=MPa
